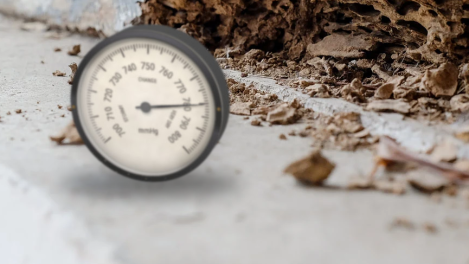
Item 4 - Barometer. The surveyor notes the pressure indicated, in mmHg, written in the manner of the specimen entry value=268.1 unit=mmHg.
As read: value=780 unit=mmHg
